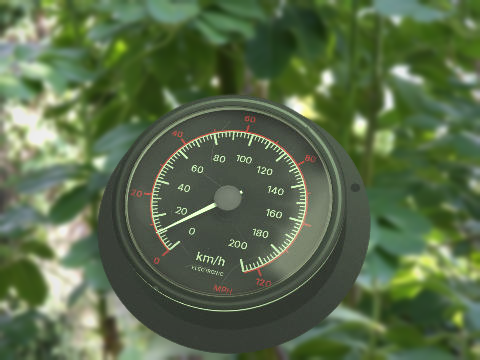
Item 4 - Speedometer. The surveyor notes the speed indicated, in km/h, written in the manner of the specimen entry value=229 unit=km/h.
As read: value=10 unit=km/h
